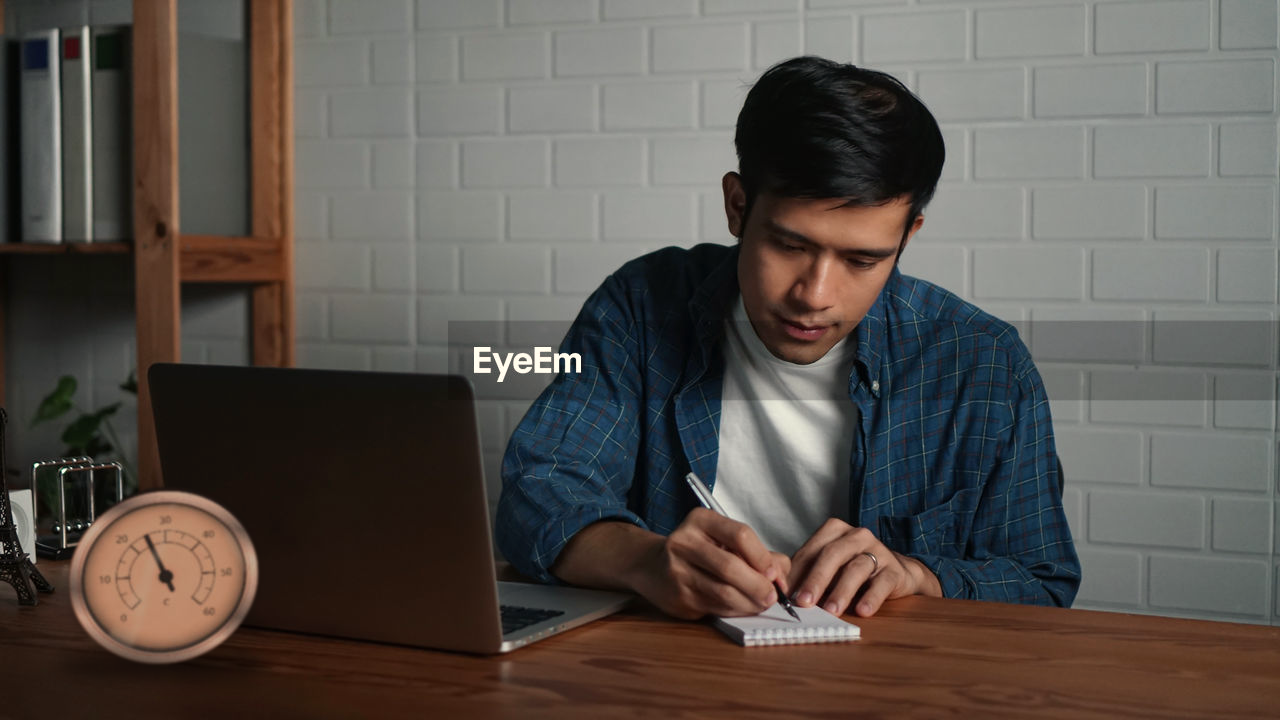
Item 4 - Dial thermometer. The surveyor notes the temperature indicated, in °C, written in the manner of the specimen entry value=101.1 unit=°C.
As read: value=25 unit=°C
